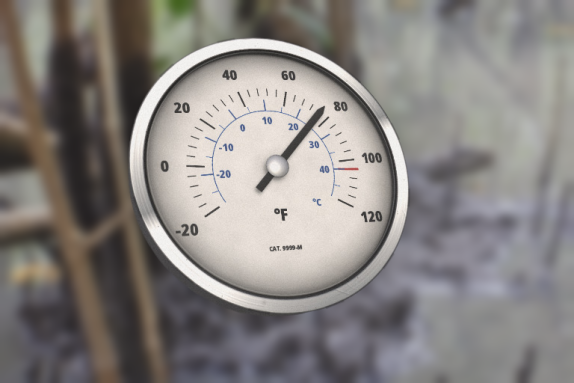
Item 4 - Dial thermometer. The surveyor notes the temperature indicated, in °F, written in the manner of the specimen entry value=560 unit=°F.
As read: value=76 unit=°F
